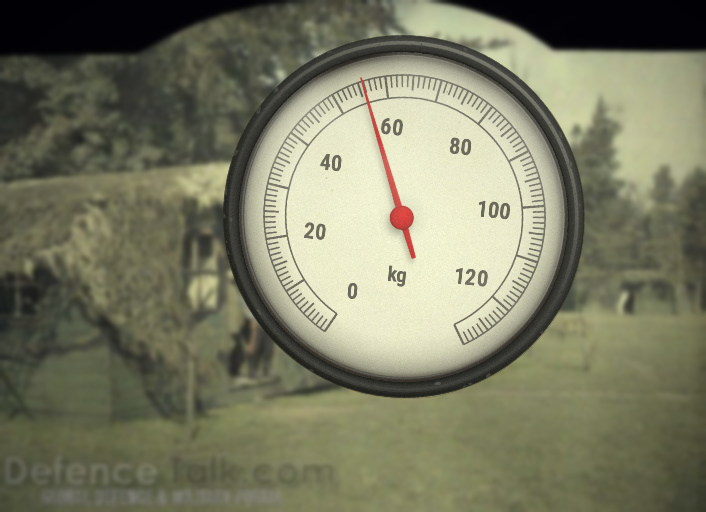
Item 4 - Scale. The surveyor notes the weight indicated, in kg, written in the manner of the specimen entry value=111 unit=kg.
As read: value=56 unit=kg
